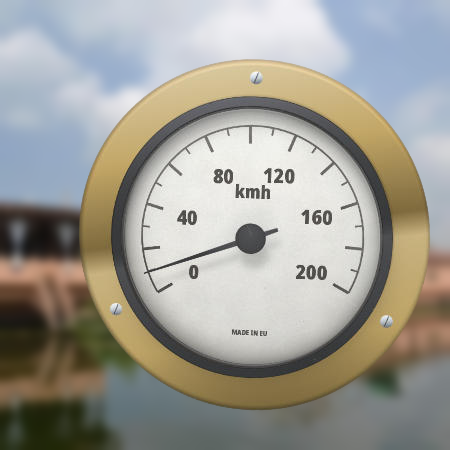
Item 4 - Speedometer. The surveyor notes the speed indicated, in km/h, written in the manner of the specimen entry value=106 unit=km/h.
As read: value=10 unit=km/h
